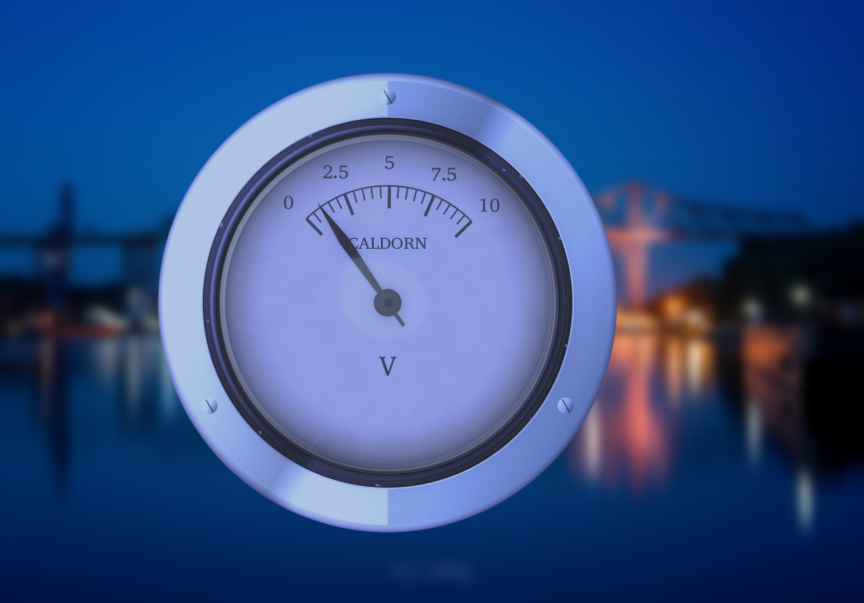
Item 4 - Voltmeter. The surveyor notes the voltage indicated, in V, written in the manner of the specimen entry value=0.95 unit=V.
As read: value=1 unit=V
